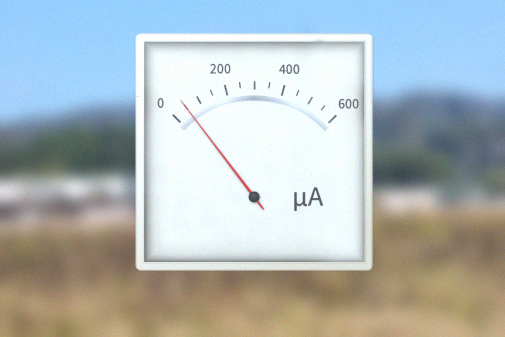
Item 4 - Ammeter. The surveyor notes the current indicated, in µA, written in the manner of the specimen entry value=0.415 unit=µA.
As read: value=50 unit=µA
